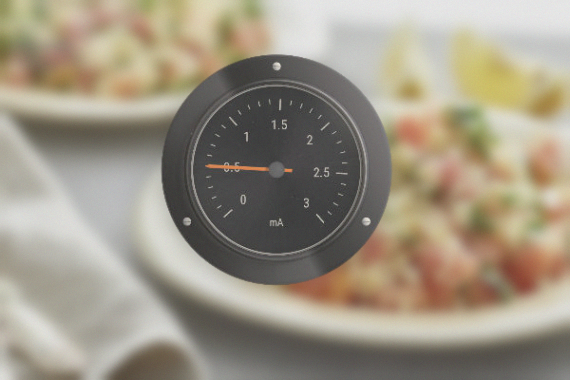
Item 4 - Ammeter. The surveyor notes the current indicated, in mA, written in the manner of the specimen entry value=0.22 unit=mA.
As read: value=0.5 unit=mA
